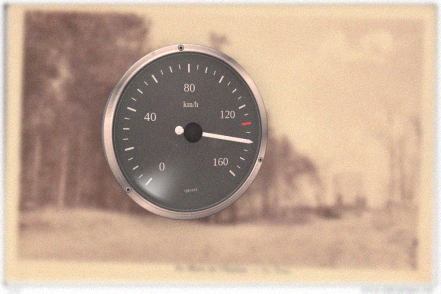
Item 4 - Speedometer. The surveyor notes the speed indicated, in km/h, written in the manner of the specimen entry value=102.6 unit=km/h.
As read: value=140 unit=km/h
